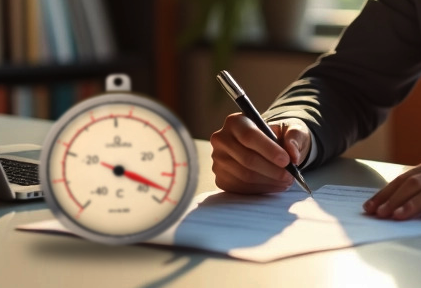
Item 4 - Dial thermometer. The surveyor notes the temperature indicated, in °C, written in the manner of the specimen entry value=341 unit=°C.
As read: value=35 unit=°C
